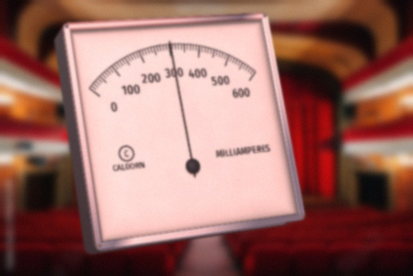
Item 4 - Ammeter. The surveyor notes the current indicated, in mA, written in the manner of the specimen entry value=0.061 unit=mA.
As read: value=300 unit=mA
